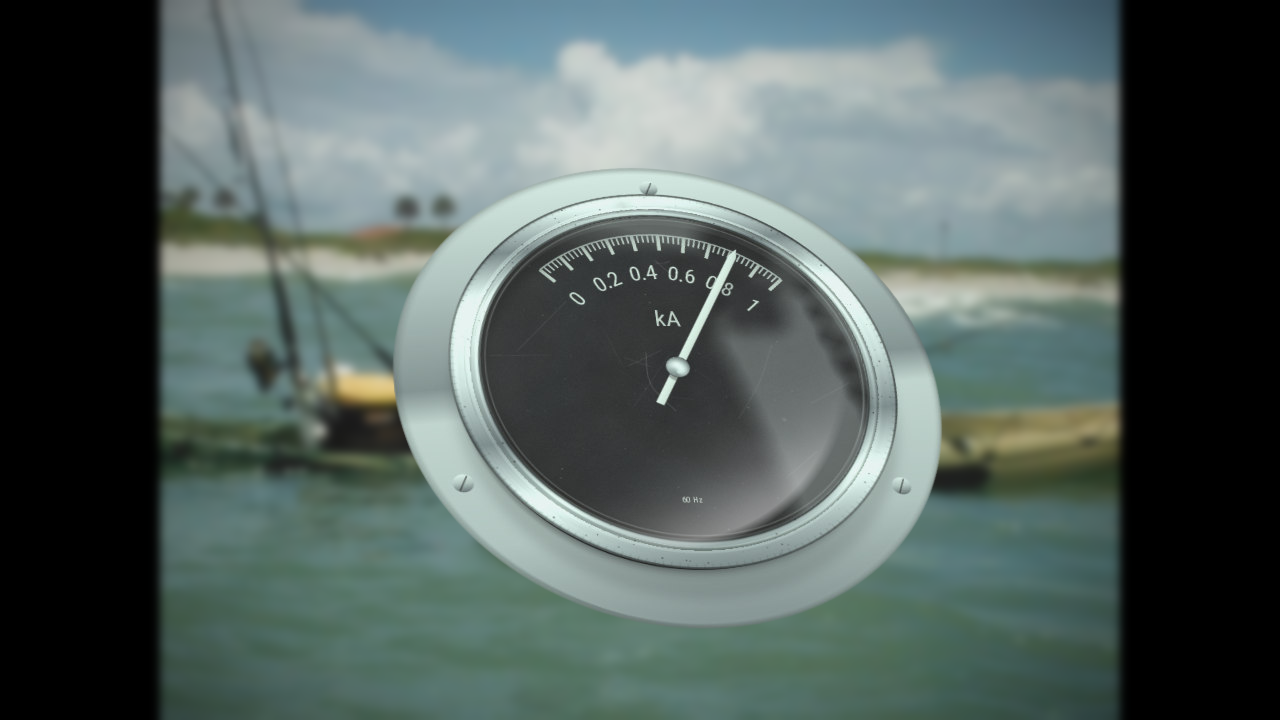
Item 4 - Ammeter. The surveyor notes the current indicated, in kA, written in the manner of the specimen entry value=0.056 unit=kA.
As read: value=0.8 unit=kA
